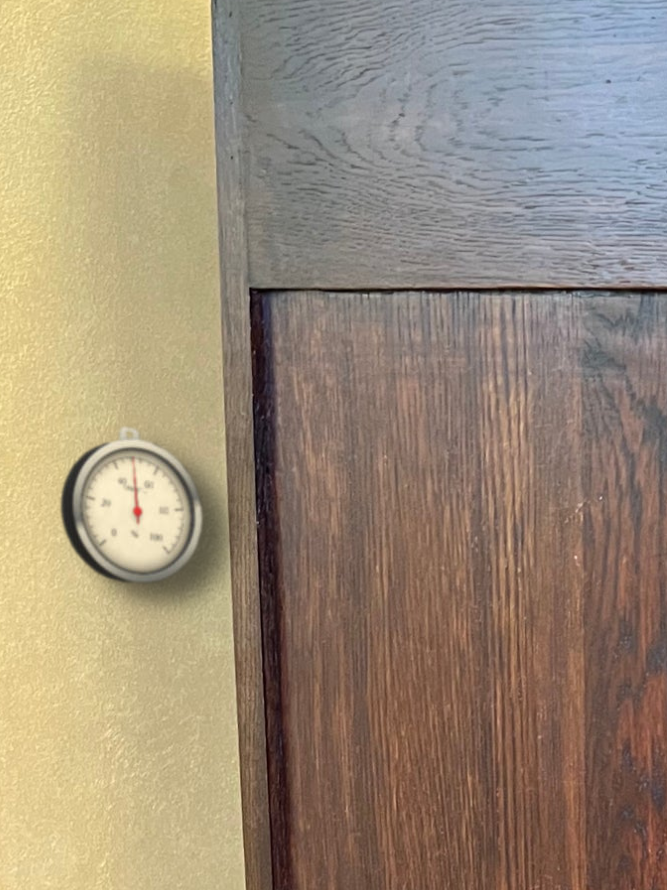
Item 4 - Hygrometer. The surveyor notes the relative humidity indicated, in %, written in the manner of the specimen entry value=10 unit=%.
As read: value=48 unit=%
